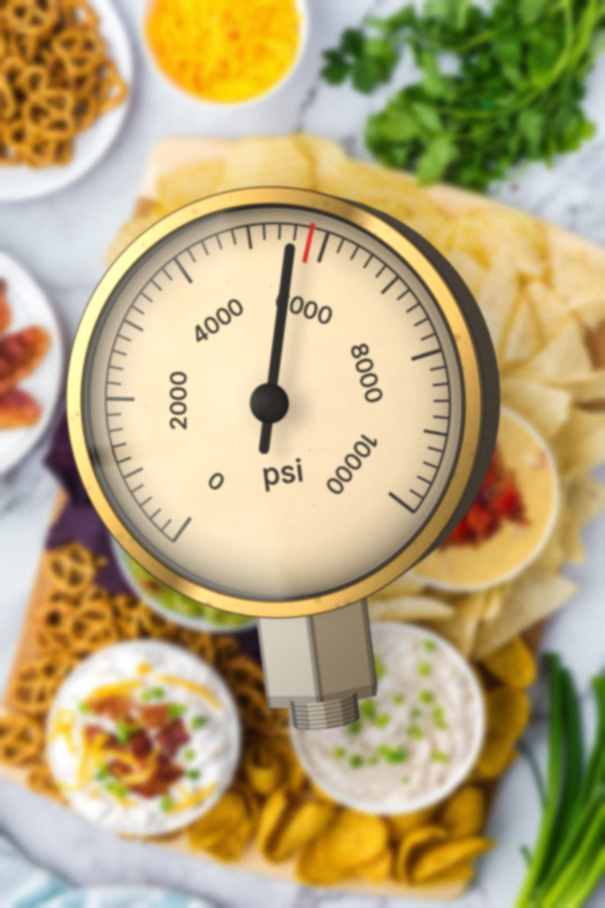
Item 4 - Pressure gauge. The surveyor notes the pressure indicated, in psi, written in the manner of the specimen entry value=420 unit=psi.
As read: value=5600 unit=psi
